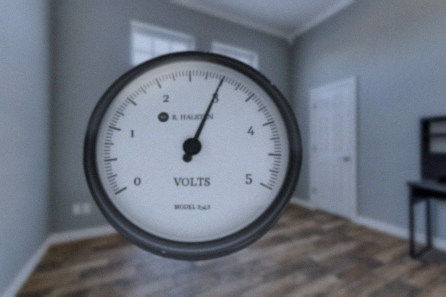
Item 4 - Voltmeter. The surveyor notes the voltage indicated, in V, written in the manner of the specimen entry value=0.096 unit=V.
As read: value=3 unit=V
